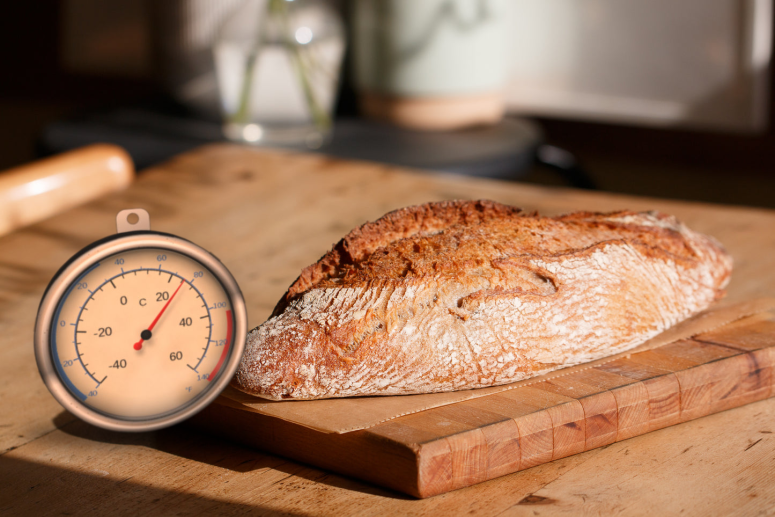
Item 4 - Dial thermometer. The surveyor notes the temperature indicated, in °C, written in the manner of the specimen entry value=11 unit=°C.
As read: value=24 unit=°C
